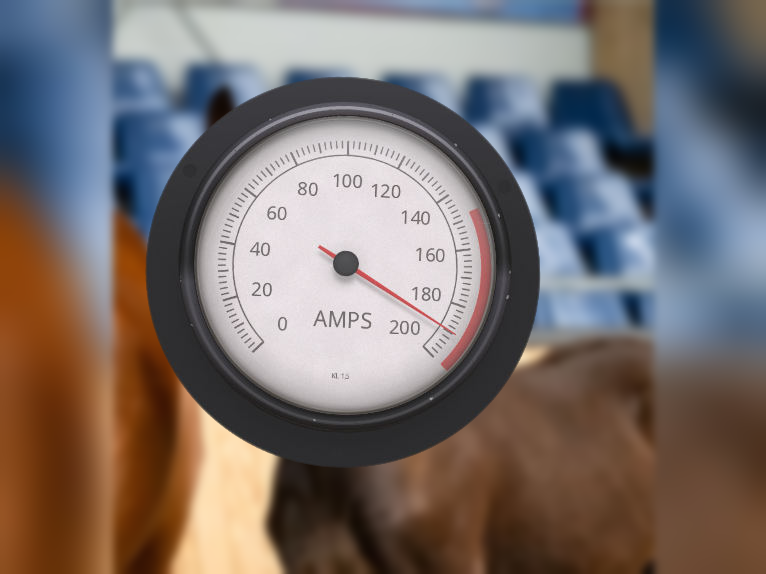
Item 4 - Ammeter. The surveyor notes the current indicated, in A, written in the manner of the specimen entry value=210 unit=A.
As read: value=190 unit=A
